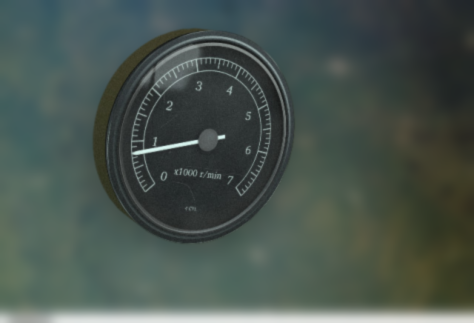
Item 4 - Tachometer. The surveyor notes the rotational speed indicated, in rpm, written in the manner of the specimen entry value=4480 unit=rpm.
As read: value=800 unit=rpm
